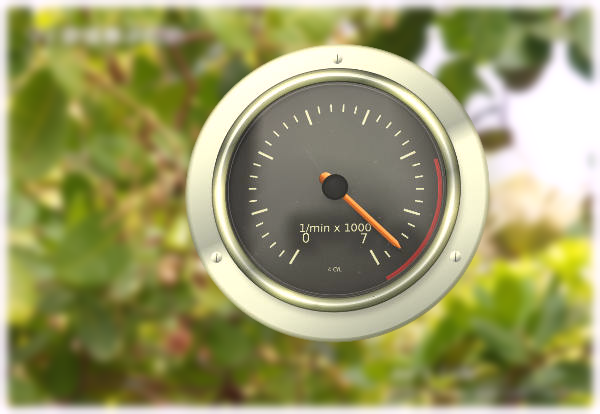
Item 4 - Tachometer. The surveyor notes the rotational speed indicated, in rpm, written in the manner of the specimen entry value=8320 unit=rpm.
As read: value=6600 unit=rpm
